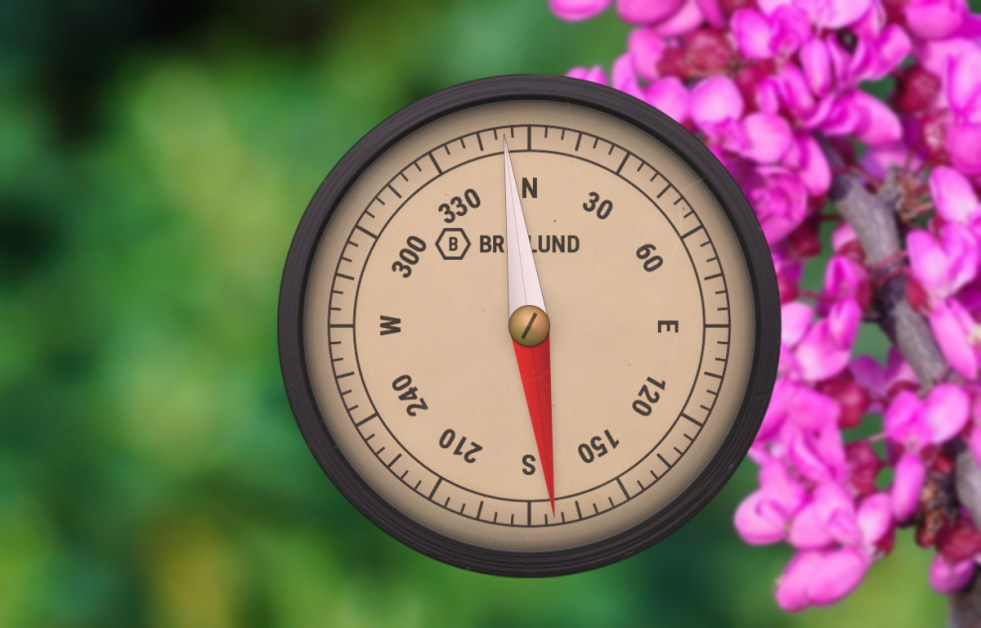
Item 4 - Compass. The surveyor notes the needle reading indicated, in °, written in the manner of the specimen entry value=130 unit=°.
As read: value=172.5 unit=°
